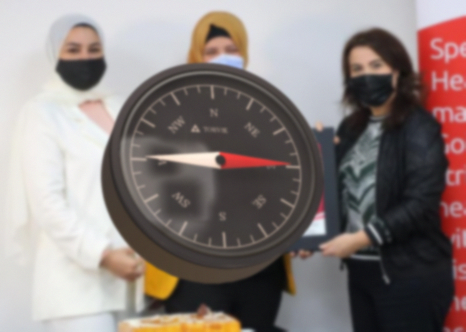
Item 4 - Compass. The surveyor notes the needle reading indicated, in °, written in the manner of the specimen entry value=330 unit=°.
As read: value=90 unit=°
